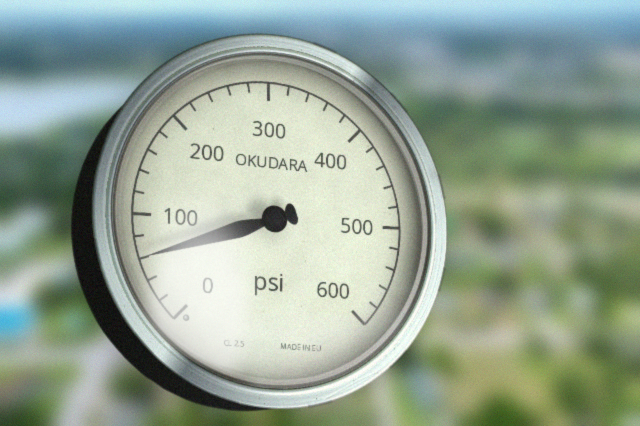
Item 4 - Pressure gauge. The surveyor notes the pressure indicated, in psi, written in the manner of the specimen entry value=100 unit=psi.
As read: value=60 unit=psi
